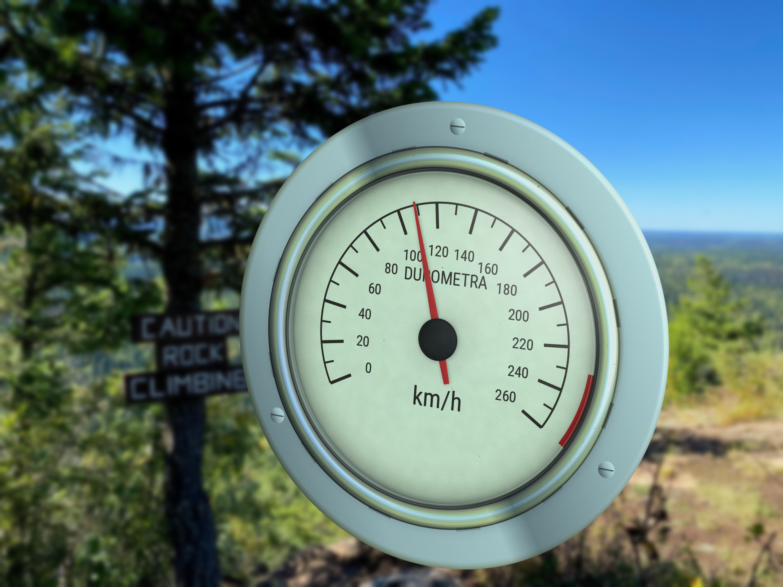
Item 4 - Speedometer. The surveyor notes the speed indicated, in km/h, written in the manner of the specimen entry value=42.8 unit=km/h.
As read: value=110 unit=km/h
